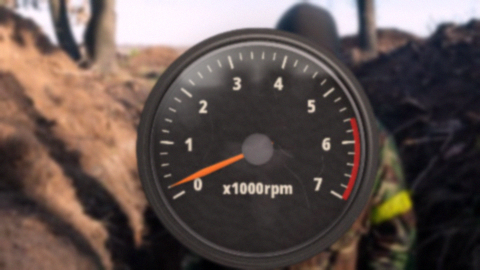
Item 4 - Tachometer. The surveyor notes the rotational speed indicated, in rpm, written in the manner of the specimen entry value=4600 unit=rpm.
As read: value=200 unit=rpm
